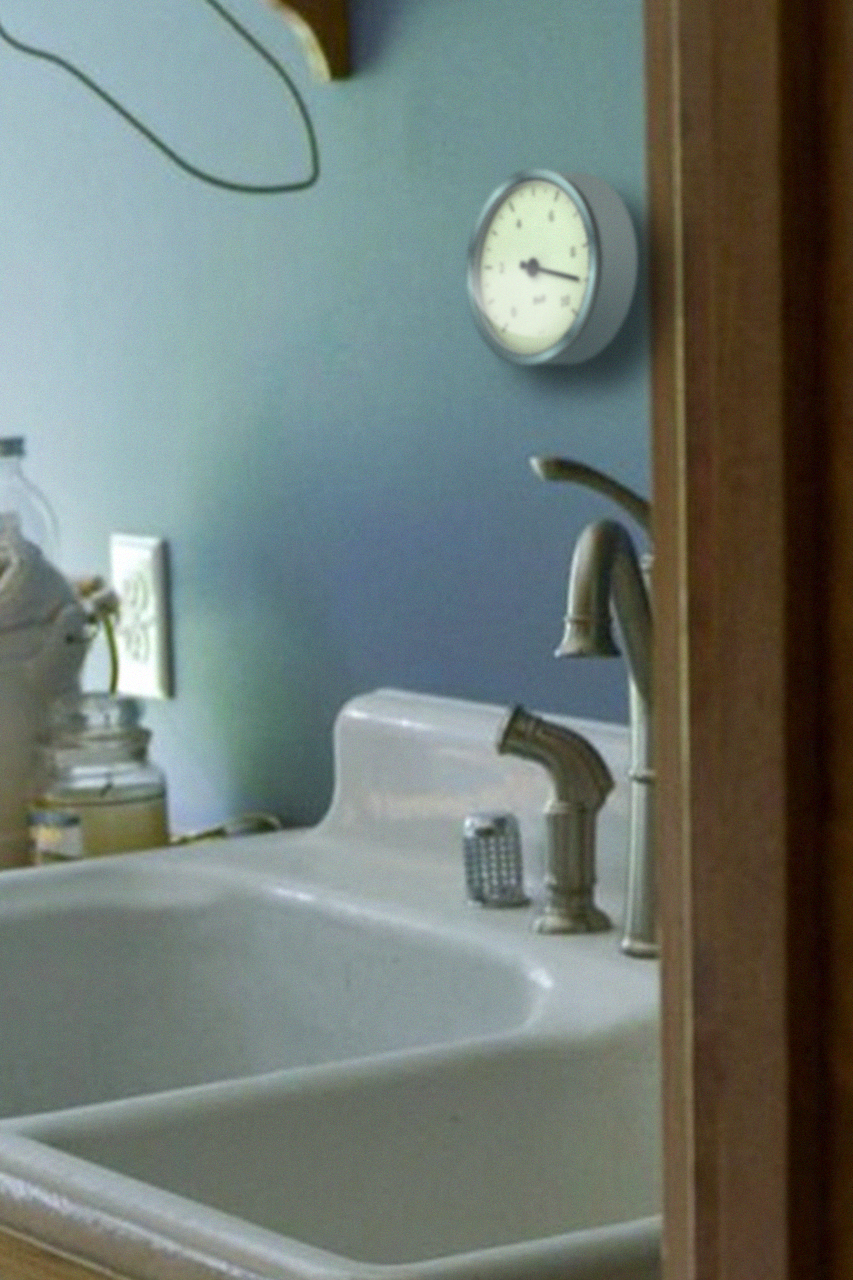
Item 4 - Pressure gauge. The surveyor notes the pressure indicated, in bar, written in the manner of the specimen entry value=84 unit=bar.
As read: value=9 unit=bar
